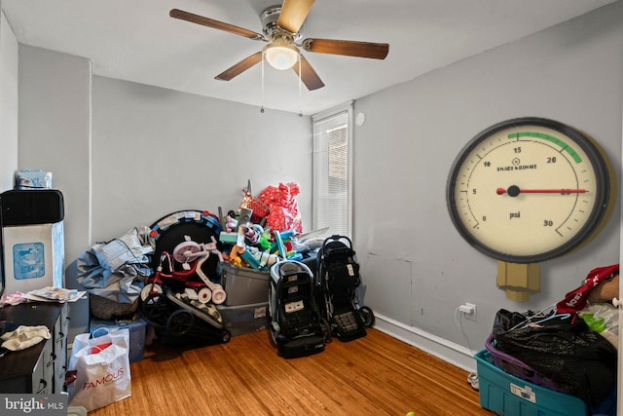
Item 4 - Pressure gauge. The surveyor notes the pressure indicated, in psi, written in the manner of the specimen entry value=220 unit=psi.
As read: value=25 unit=psi
